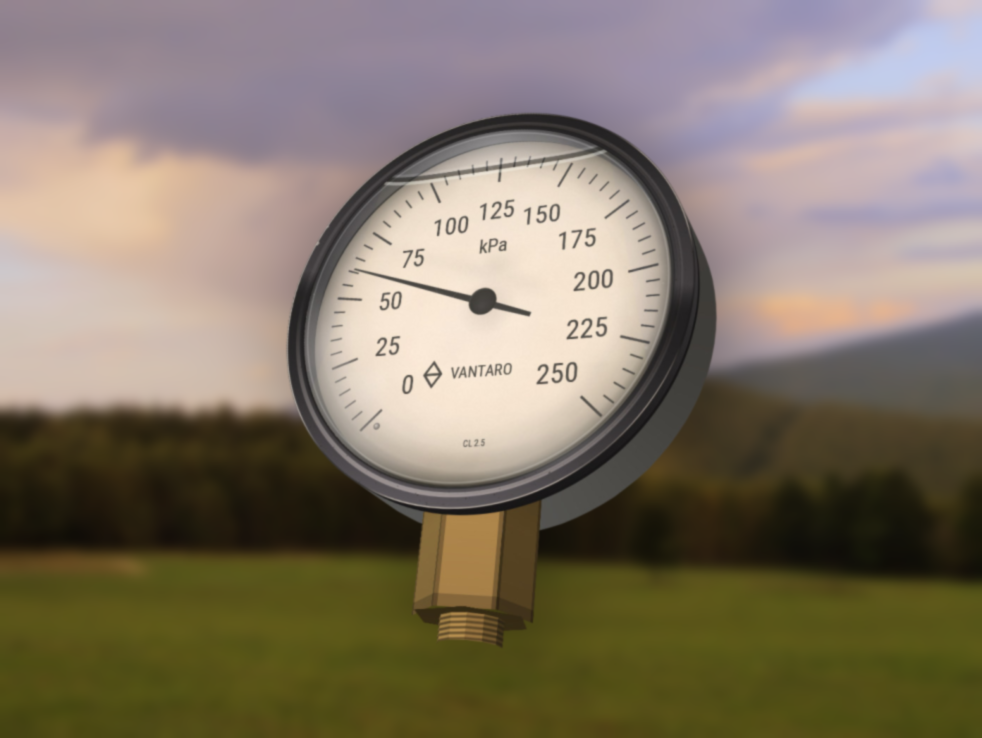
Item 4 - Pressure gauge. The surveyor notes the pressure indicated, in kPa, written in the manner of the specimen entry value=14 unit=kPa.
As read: value=60 unit=kPa
